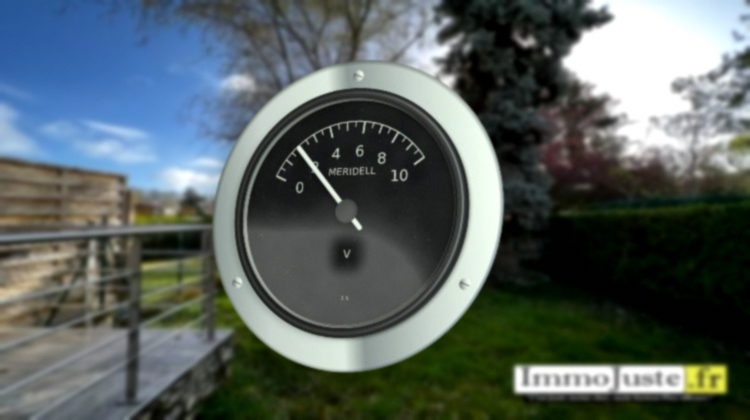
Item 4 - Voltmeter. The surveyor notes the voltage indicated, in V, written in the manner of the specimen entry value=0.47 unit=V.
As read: value=2 unit=V
